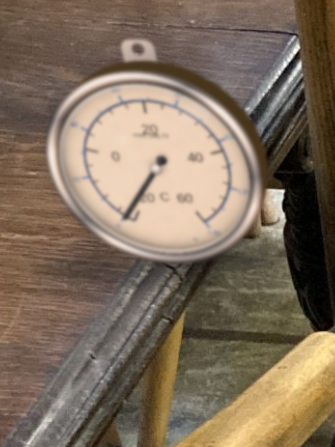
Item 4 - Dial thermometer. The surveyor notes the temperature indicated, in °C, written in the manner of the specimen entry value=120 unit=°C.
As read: value=-18 unit=°C
